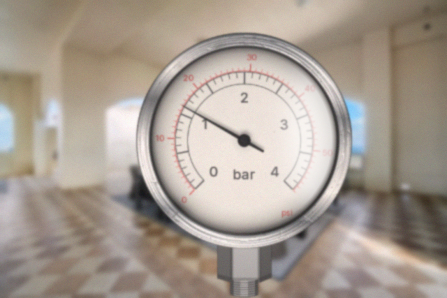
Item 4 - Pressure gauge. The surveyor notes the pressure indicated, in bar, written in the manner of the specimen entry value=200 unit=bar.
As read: value=1.1 unit=bar
